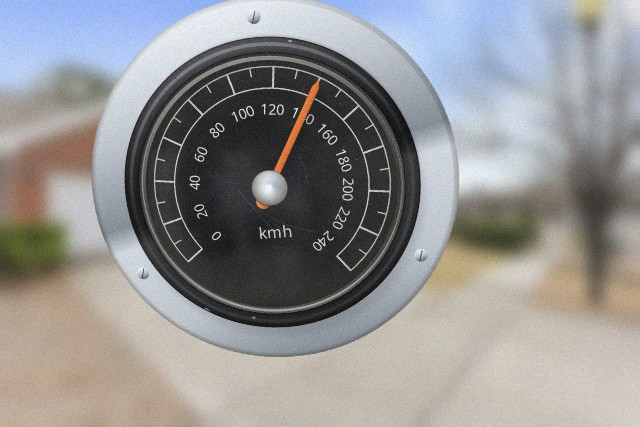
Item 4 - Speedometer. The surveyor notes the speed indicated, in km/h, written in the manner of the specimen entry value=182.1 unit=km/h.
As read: value=140 unit=km/h
